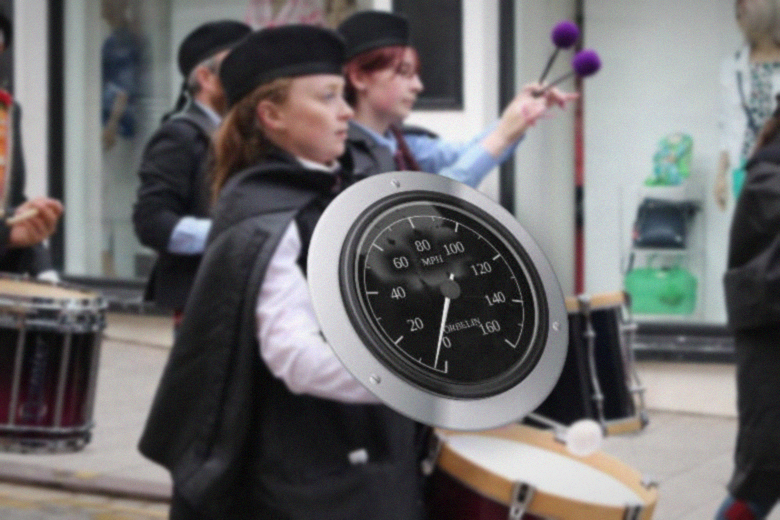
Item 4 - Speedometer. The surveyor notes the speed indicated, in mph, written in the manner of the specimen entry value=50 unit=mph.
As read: value=5 unit=mph
